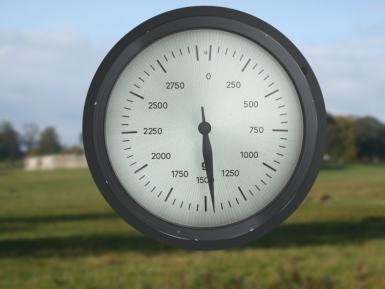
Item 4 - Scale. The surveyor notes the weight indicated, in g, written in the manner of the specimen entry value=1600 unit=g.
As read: value=1450 unit=g
